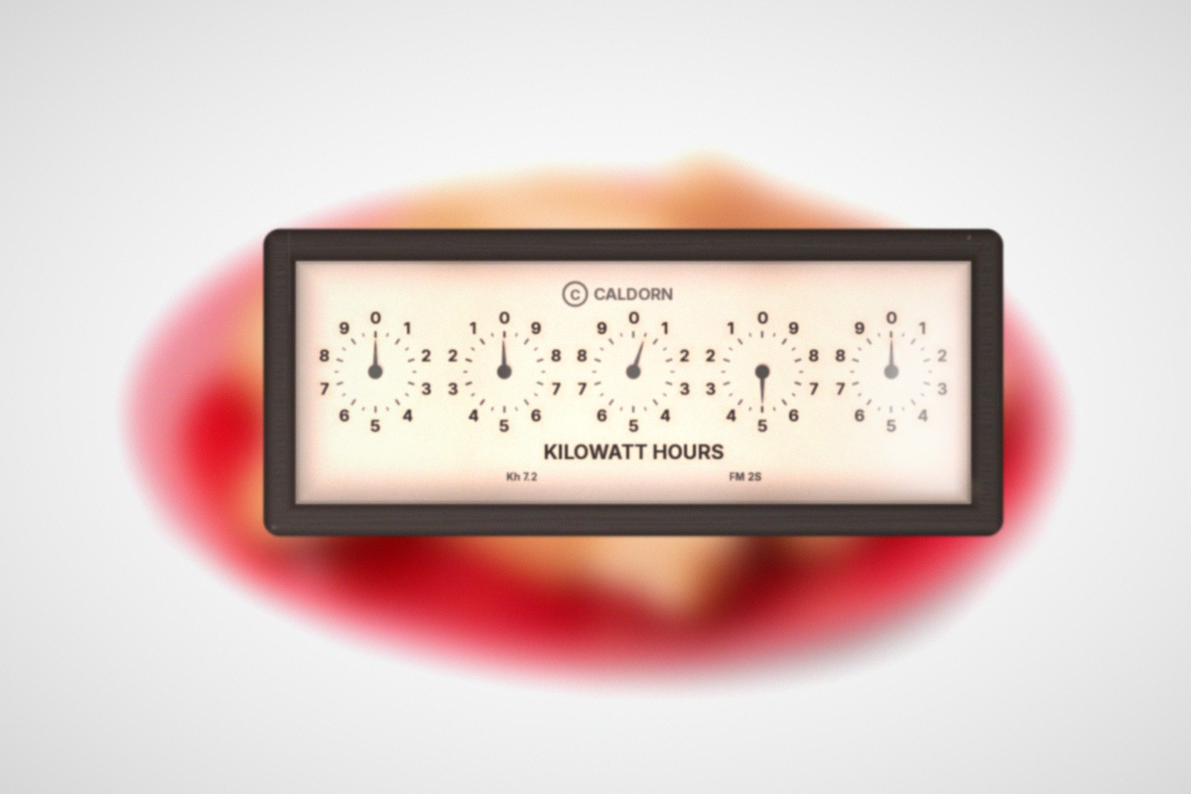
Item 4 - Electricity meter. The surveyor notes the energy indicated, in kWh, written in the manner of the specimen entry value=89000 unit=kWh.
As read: value=50 unit=kWh
